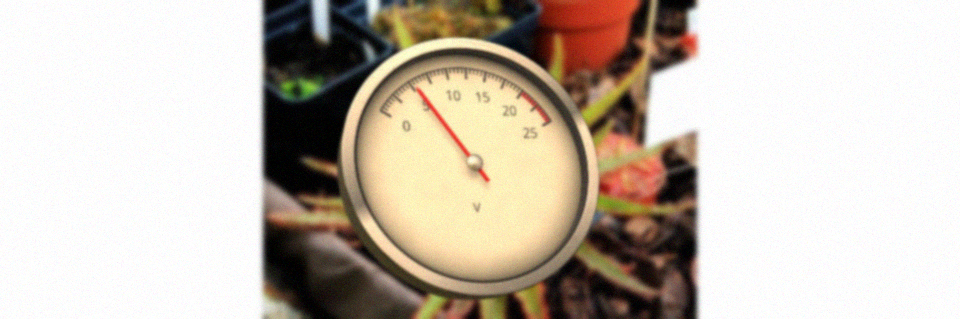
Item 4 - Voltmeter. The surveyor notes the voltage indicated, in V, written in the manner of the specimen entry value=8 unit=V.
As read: value=5 unit=V
